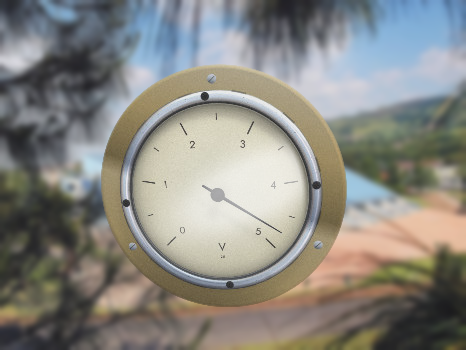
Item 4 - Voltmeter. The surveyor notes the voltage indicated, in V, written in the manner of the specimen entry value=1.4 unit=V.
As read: value=4.75 unit=V
